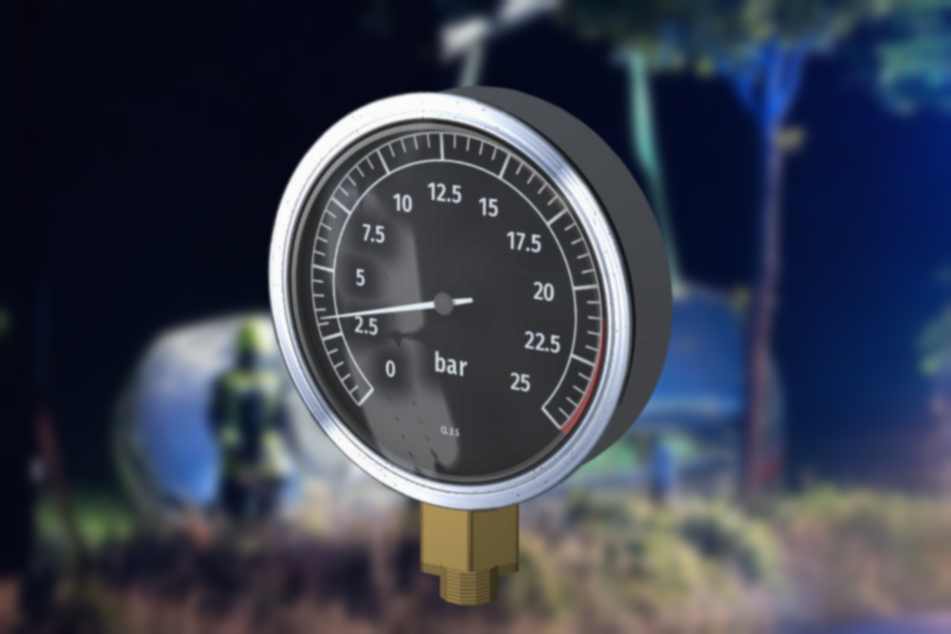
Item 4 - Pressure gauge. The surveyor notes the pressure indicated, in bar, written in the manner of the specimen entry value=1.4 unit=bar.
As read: value=3.25 unit=bar
